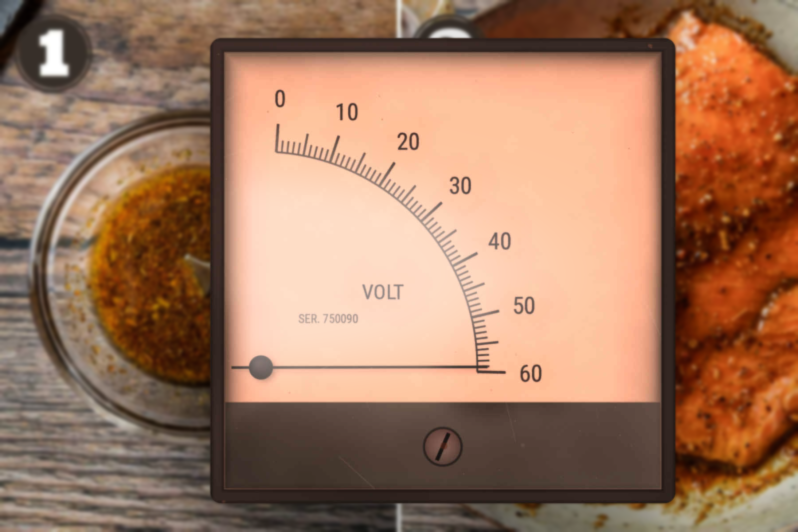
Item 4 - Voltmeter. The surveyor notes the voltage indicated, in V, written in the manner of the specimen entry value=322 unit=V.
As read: value=59 unit=V
